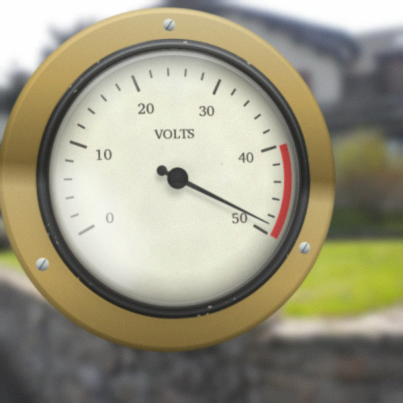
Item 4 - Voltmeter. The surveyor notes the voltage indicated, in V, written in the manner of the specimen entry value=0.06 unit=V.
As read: value=49 unit=V
